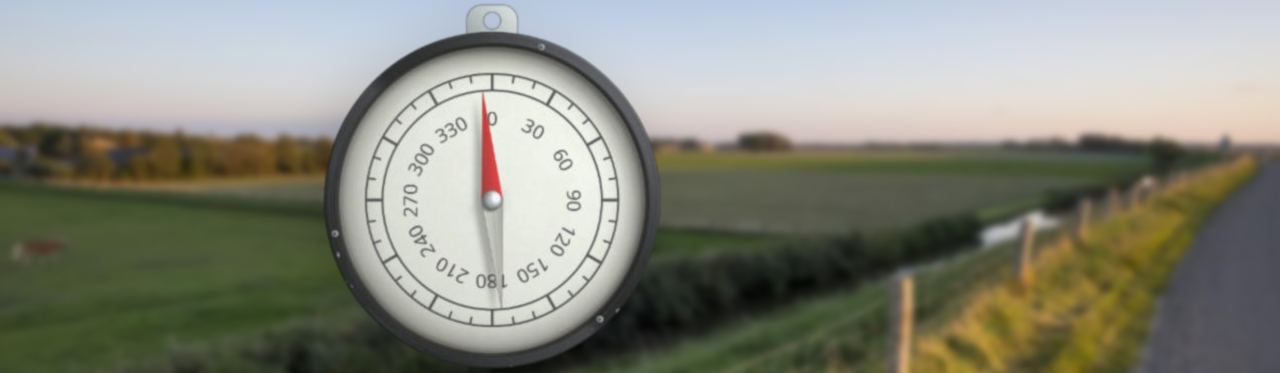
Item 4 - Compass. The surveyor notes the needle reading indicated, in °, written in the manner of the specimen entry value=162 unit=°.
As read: value=355 unit=°
